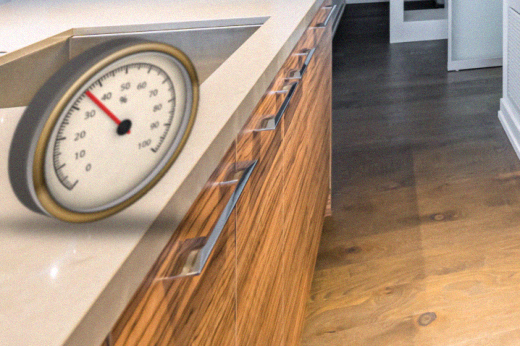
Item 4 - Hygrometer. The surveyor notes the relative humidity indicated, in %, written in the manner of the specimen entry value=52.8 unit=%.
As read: value=35 unit=%
